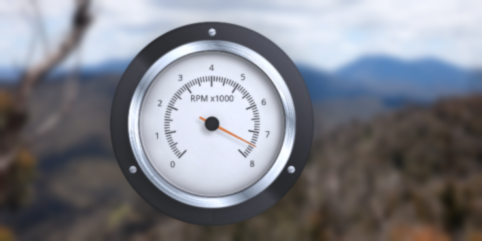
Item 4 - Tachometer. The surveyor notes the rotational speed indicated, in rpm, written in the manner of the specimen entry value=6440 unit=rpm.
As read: value=7500 unit=rpm
